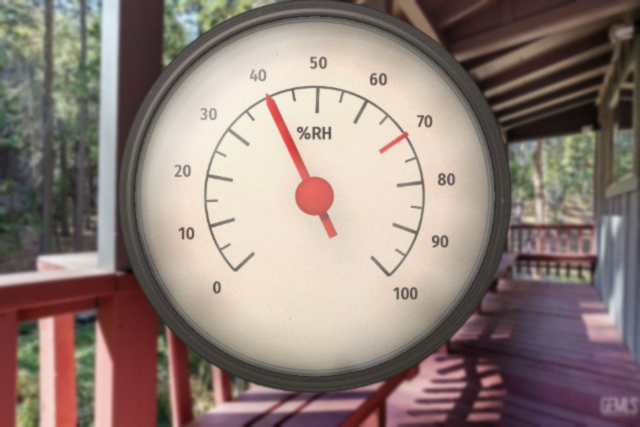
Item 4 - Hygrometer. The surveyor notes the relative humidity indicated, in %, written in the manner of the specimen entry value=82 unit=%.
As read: value=40 unit=%
